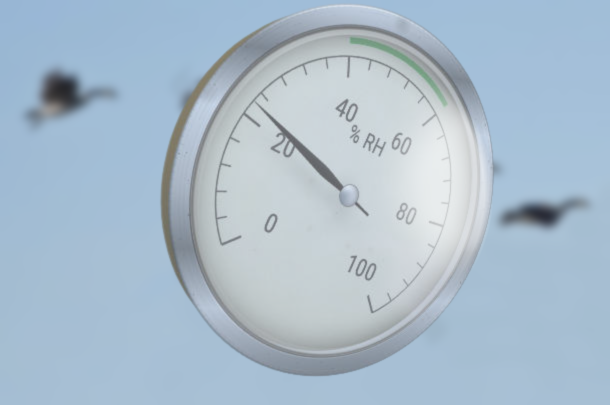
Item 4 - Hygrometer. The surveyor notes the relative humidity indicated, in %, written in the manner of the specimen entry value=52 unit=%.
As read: value=22 unit=%
